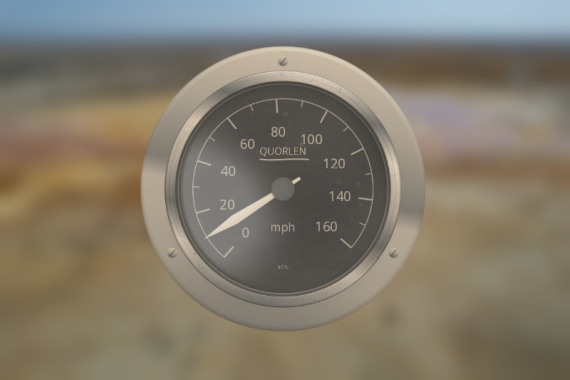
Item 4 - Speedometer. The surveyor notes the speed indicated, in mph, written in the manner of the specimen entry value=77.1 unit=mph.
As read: value=10 unit=mph
